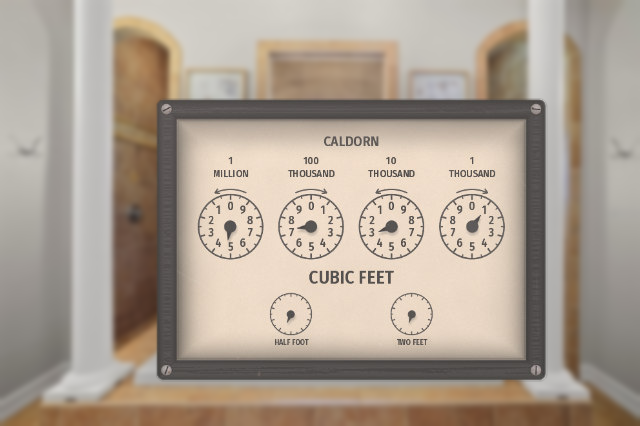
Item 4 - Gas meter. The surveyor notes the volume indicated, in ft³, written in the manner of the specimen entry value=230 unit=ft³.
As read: value=473100 unit=ft³
